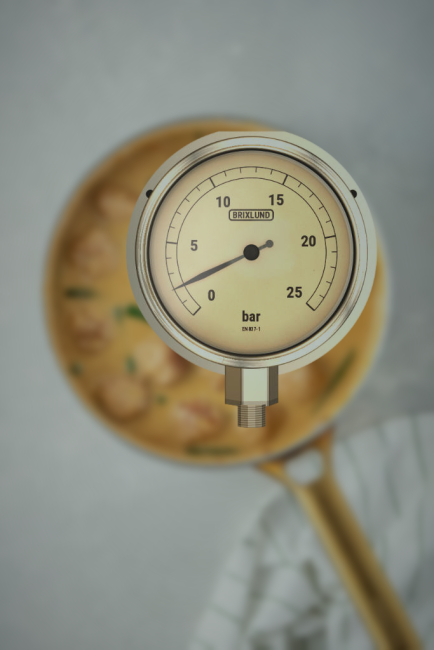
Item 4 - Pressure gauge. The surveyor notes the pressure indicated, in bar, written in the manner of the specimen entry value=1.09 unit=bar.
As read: value=2 unit=bar
